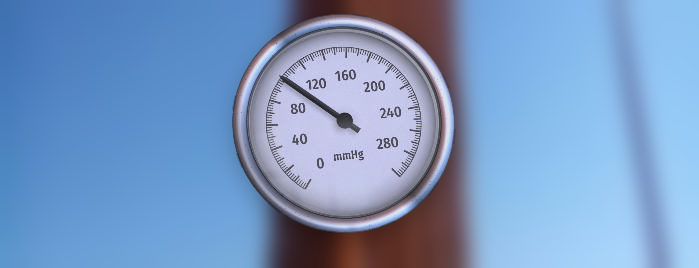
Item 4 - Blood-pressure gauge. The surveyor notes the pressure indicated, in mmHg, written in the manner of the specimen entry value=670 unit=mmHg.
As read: value=100 unit=mmHg
